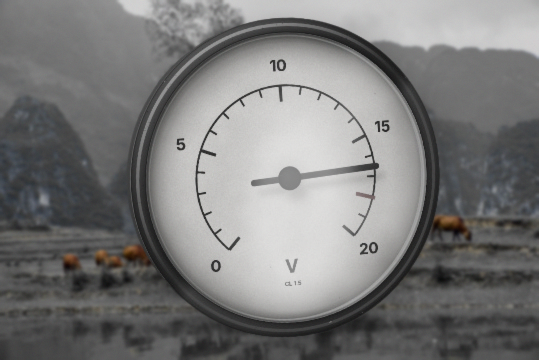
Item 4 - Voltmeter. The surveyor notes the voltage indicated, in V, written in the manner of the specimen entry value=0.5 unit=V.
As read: value=16.5 unit=V
